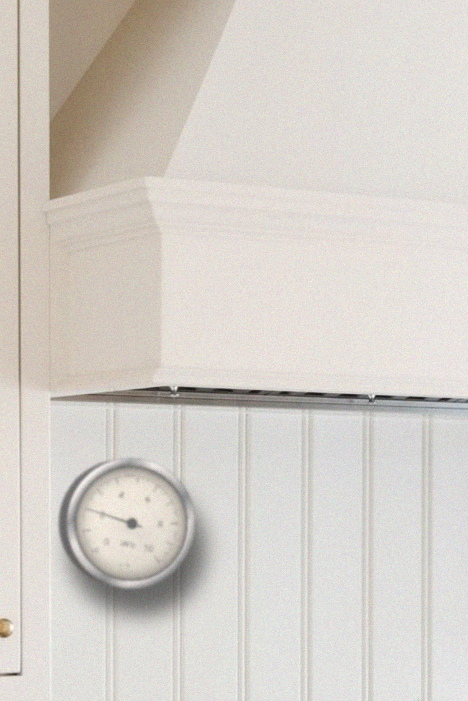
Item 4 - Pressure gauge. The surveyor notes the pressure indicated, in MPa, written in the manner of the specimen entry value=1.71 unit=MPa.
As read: value=2 unit=MPa
